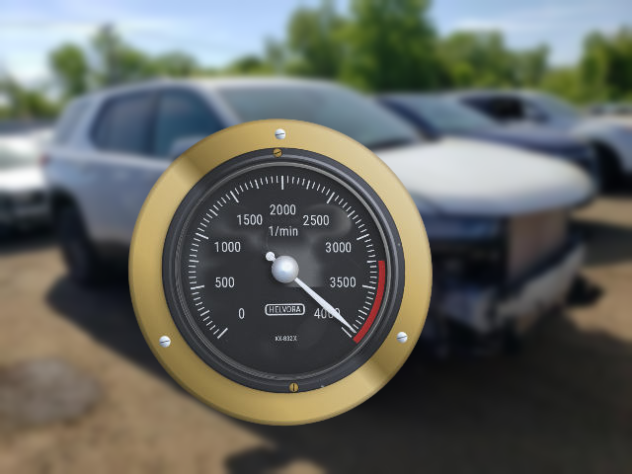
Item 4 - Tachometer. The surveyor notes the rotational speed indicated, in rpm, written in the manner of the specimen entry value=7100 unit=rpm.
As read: value=3950 unit=rpm
